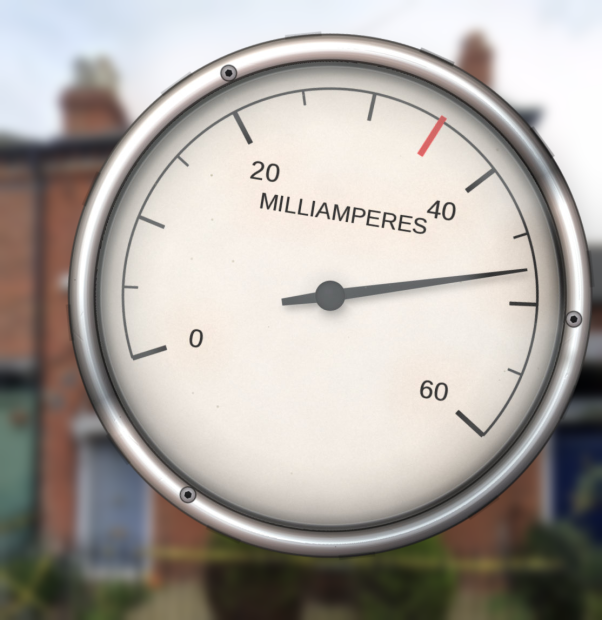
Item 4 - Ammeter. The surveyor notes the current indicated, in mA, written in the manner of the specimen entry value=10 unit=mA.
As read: value=47.5 unit=mA
